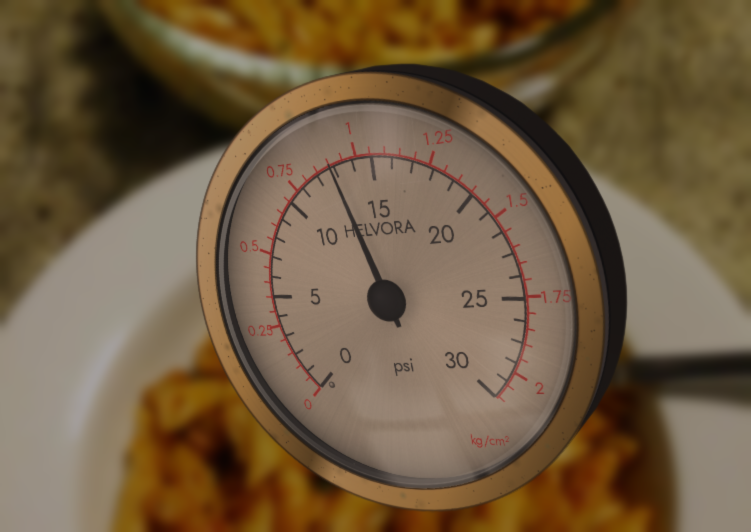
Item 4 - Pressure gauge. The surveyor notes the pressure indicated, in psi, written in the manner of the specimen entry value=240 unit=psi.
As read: value=13 unit=psi
